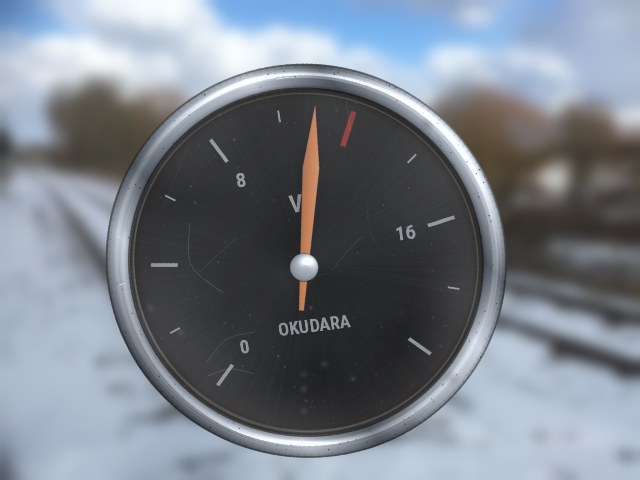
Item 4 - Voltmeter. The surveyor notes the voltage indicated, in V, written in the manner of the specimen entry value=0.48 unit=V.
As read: value=11 unit=V
